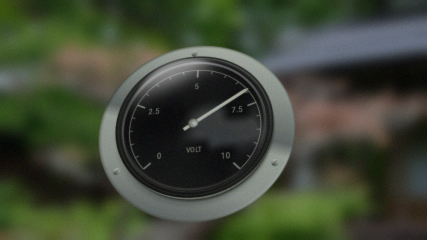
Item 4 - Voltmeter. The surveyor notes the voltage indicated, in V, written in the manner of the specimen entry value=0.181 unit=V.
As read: value=7 unit=V
